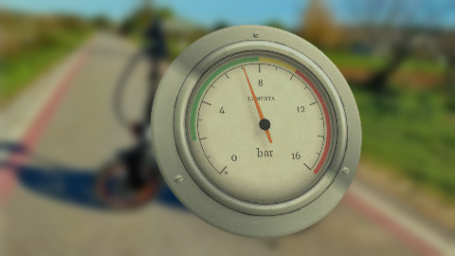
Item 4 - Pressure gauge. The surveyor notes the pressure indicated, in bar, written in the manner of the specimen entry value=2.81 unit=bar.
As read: value=7 unit=bar
